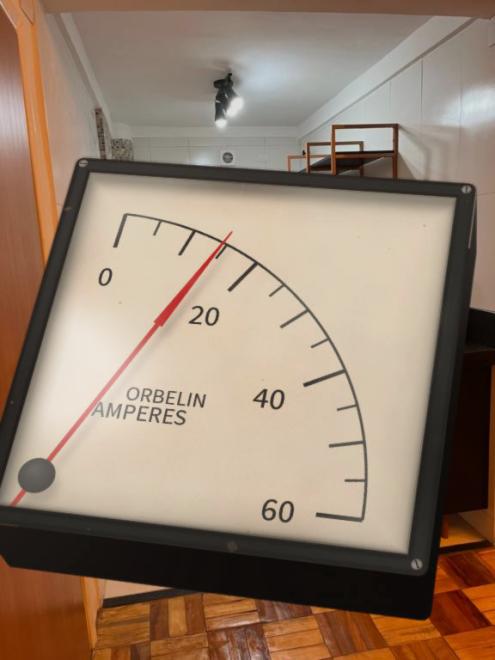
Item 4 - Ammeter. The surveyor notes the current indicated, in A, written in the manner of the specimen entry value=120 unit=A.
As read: value=15 unit=A
